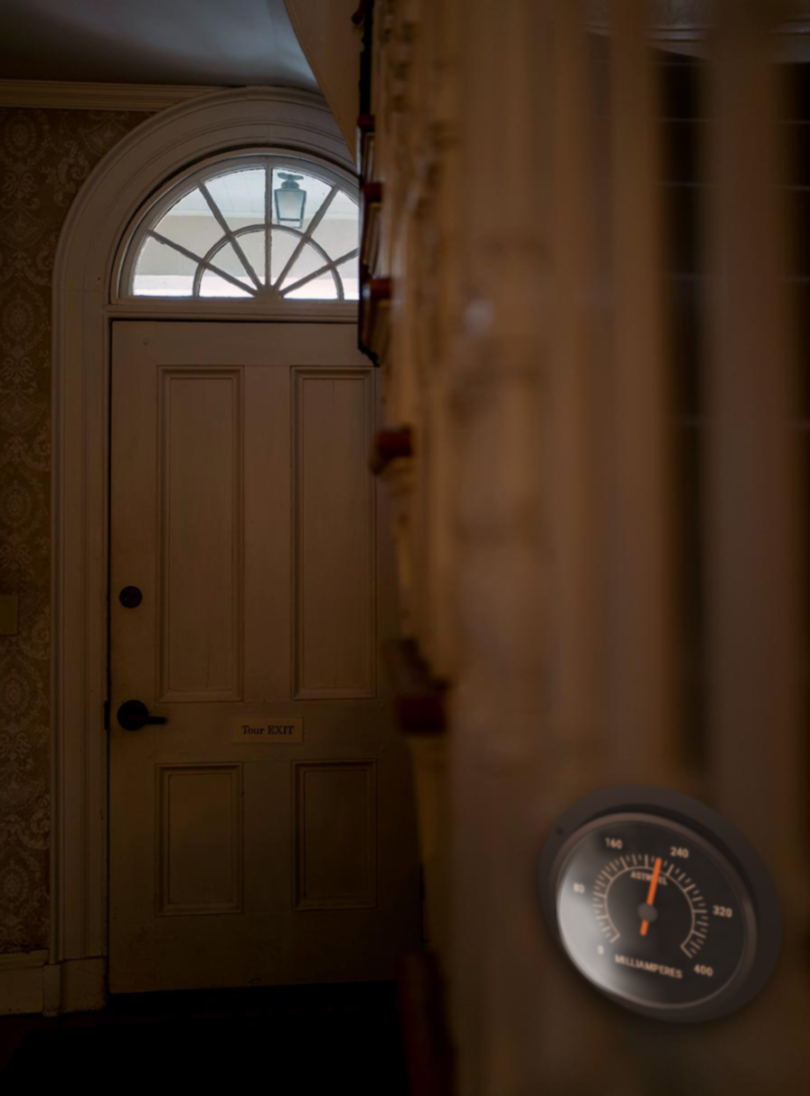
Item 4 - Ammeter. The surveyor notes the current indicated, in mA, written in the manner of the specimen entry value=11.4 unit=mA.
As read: value=220 unit=mA
